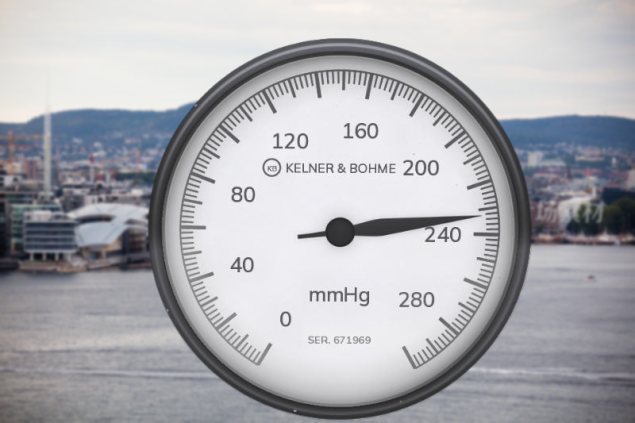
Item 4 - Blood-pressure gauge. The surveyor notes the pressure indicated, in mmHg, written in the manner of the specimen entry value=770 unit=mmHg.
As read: value=232 unit=mmHg
